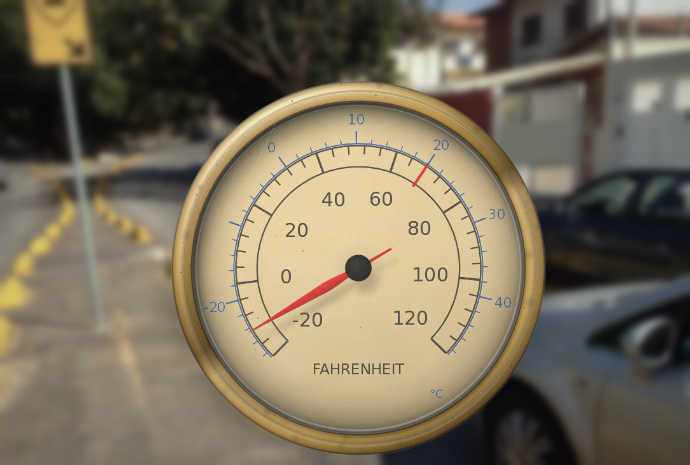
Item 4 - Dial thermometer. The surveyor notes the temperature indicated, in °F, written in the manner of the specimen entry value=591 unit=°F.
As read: value=-12 unit=°F
